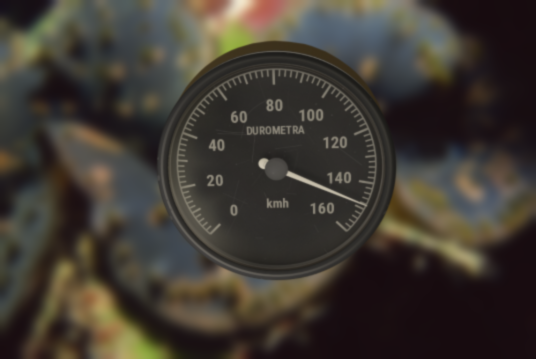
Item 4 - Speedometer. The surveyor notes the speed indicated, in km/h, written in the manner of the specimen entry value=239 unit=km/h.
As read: value=148 unit=km/h
